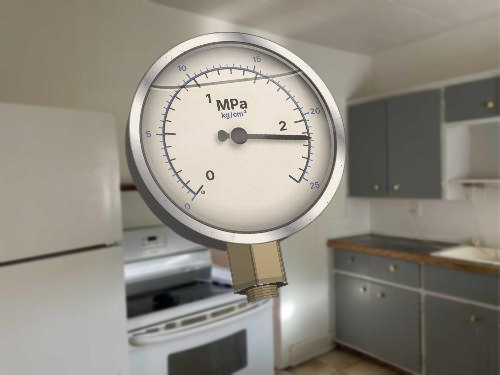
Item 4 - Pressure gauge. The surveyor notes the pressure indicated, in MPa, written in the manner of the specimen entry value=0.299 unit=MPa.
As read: value=2.15 unit=MPa
